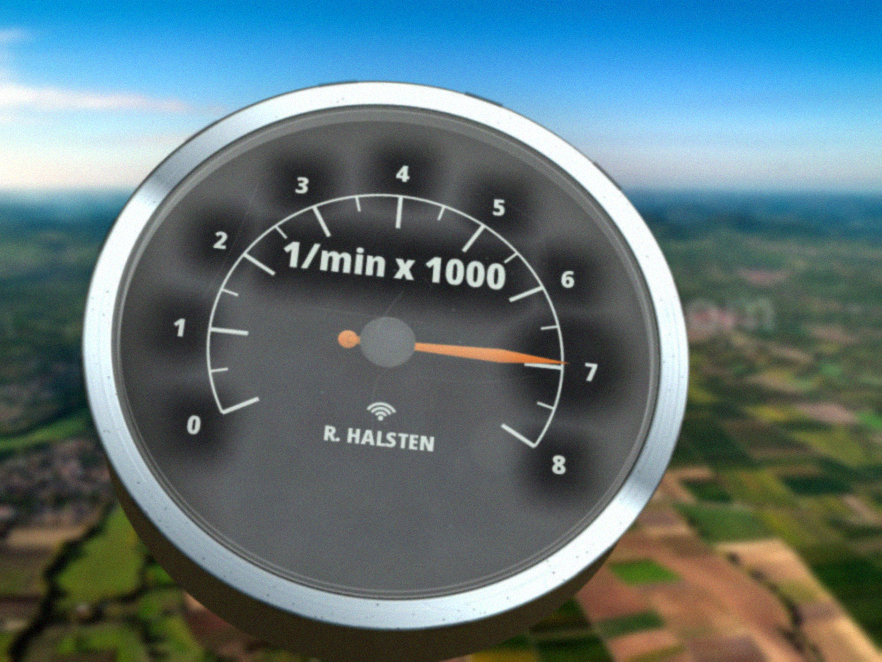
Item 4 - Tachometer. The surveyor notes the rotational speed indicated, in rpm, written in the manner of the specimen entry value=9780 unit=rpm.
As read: value=7000 unit=rpm
